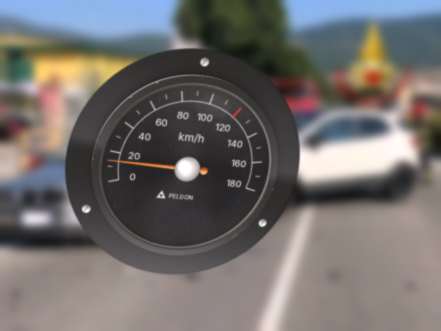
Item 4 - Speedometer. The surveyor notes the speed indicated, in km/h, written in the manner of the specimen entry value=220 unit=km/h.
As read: value=15 unit=km/h
